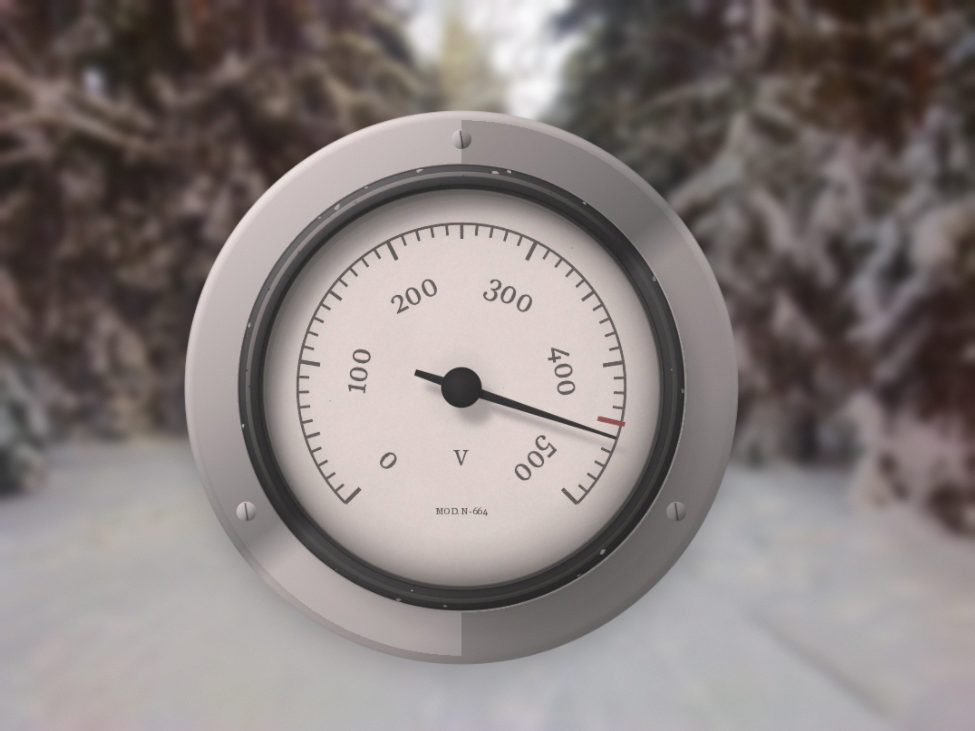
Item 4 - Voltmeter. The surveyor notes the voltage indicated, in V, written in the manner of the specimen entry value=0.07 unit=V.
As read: value=450 unit=V
